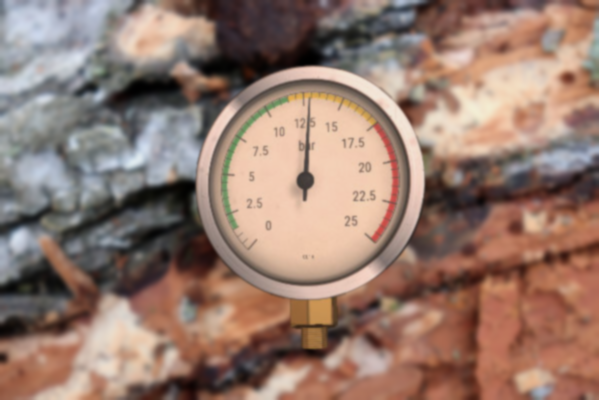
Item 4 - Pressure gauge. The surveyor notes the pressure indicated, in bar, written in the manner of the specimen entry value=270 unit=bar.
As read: value=13 unit=bar
